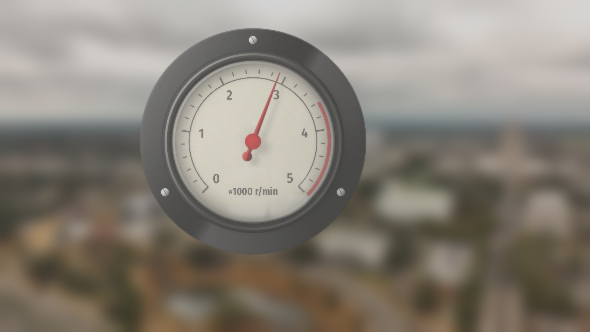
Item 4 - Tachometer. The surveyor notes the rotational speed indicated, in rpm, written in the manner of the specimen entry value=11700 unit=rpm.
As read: value=2900 unit=rpm
